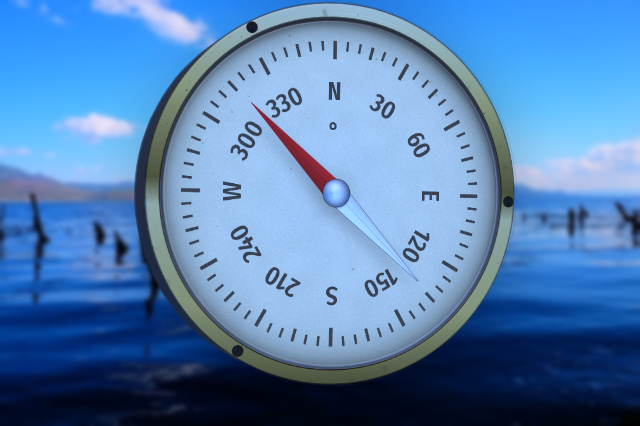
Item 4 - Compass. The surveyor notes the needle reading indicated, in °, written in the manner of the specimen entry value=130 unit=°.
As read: value=315 unit=°
